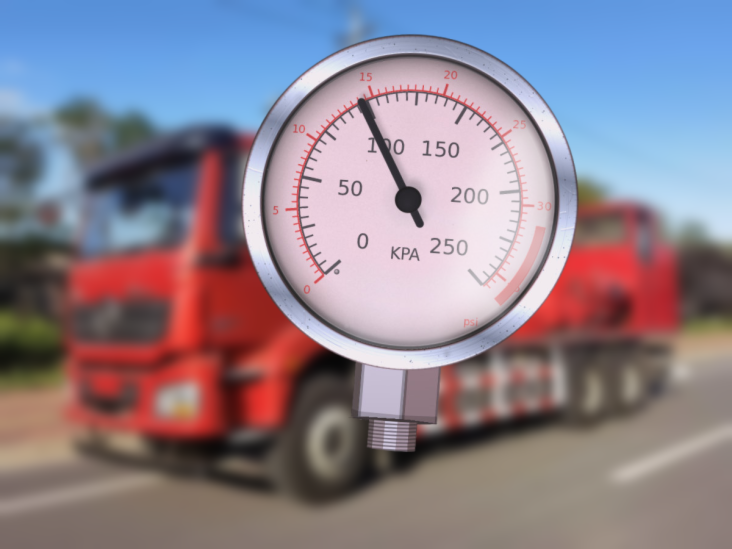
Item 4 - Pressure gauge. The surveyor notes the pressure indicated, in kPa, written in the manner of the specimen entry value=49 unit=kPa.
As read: value=97.5 unit=kPa
